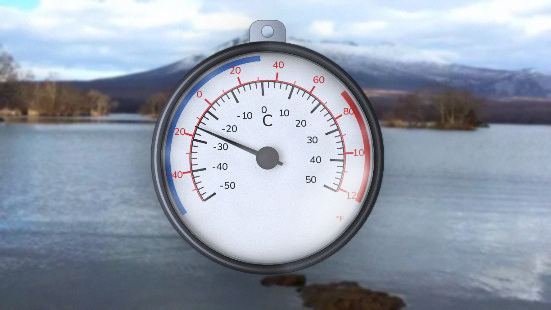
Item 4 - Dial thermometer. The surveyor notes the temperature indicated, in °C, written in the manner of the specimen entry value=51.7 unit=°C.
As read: value=-26 unit=°C
